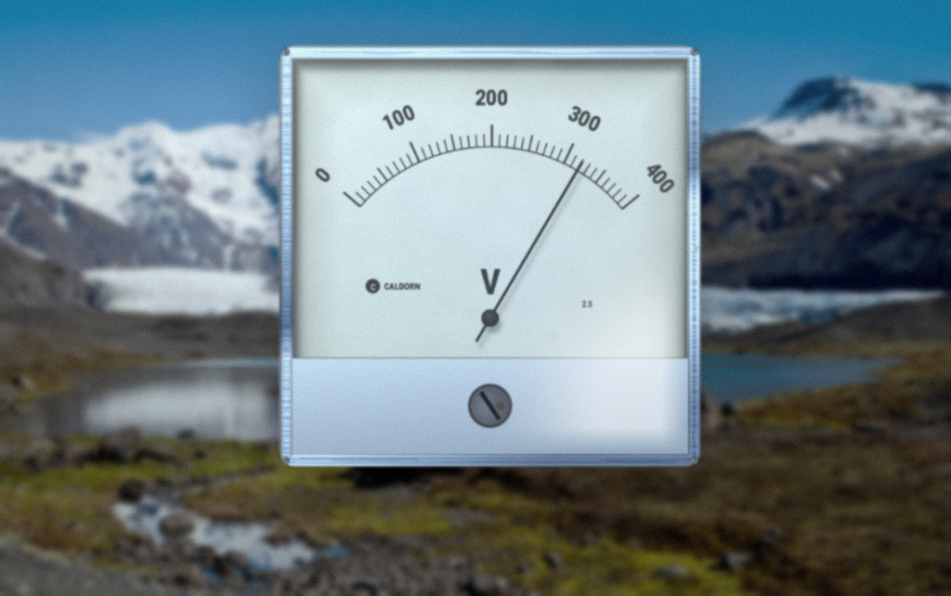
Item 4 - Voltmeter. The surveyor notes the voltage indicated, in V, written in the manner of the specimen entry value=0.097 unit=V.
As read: value=320 unit=V
